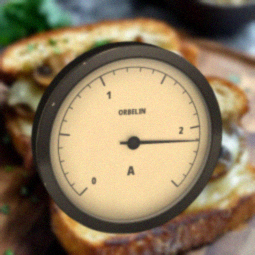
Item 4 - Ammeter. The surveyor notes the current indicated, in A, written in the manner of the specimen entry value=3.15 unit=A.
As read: value=2.1 unit=A
